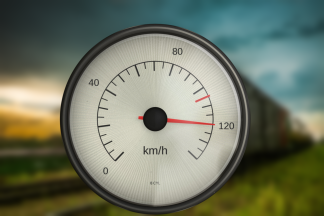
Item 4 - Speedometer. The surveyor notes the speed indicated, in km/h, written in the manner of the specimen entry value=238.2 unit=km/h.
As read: value=120 unit=km/h
